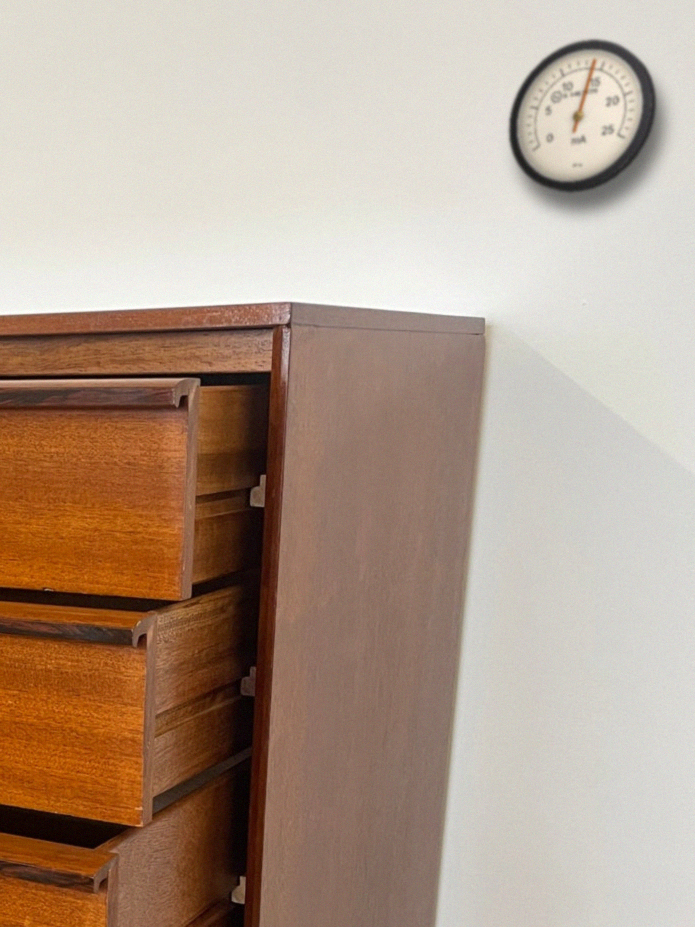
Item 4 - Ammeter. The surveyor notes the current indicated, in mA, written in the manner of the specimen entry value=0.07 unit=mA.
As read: value=14 unit=mA
